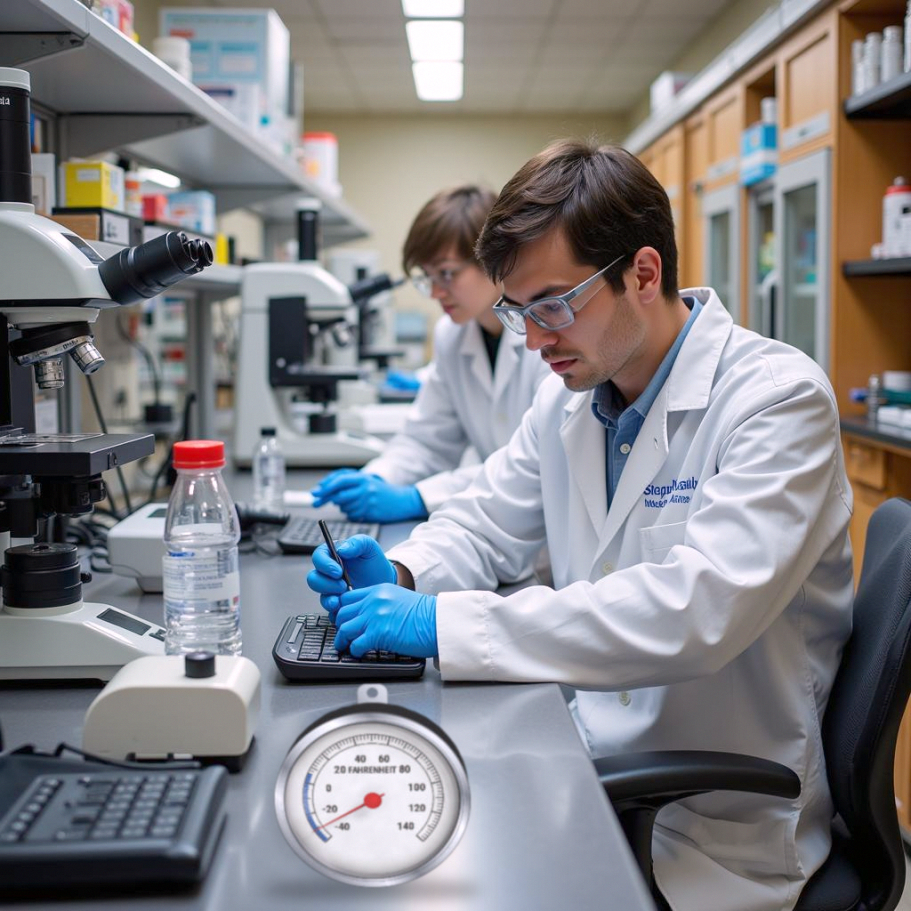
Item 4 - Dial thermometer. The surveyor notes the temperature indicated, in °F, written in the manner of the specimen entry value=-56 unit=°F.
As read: value=-30 unit=°F
